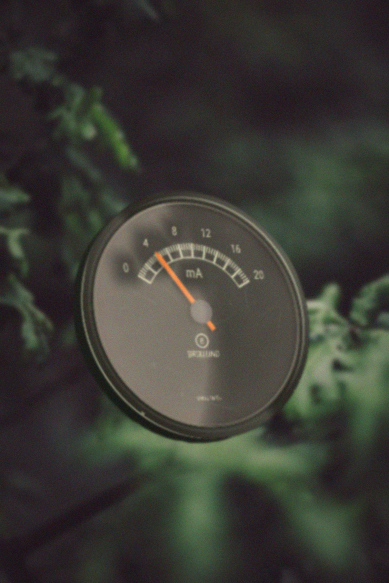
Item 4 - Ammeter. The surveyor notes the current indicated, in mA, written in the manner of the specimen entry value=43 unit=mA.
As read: value=4 unit=mA
